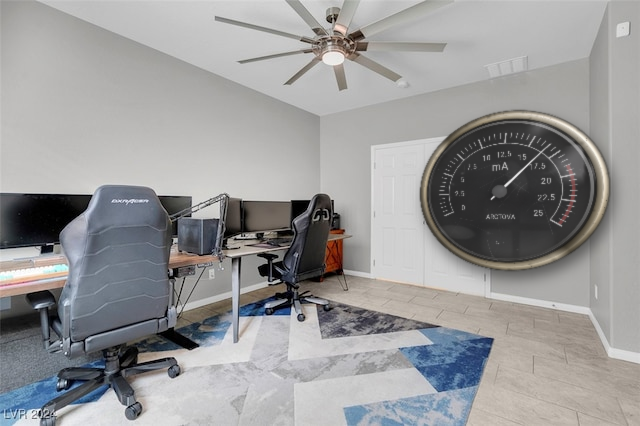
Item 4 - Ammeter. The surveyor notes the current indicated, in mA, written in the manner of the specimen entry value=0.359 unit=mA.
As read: value=16.5 unit=mA
